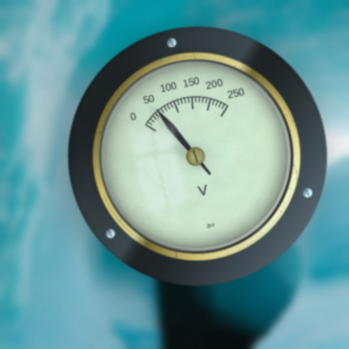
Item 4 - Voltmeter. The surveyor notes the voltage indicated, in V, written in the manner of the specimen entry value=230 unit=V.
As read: value=50 unit=V
